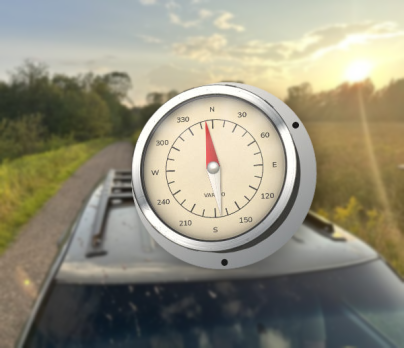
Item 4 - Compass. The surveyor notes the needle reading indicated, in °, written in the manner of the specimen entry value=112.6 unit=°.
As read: value=352.5 unit=°
